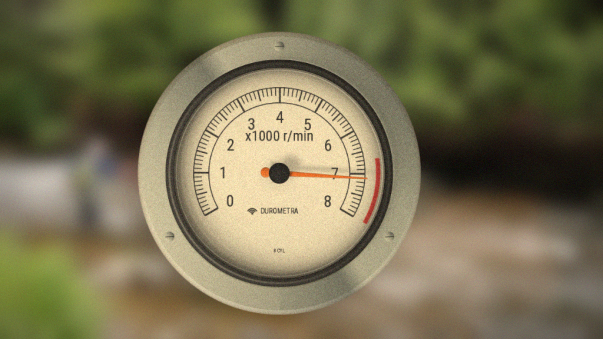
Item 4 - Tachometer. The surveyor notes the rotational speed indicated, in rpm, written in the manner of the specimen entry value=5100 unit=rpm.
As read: value=7100 unit=rpm
